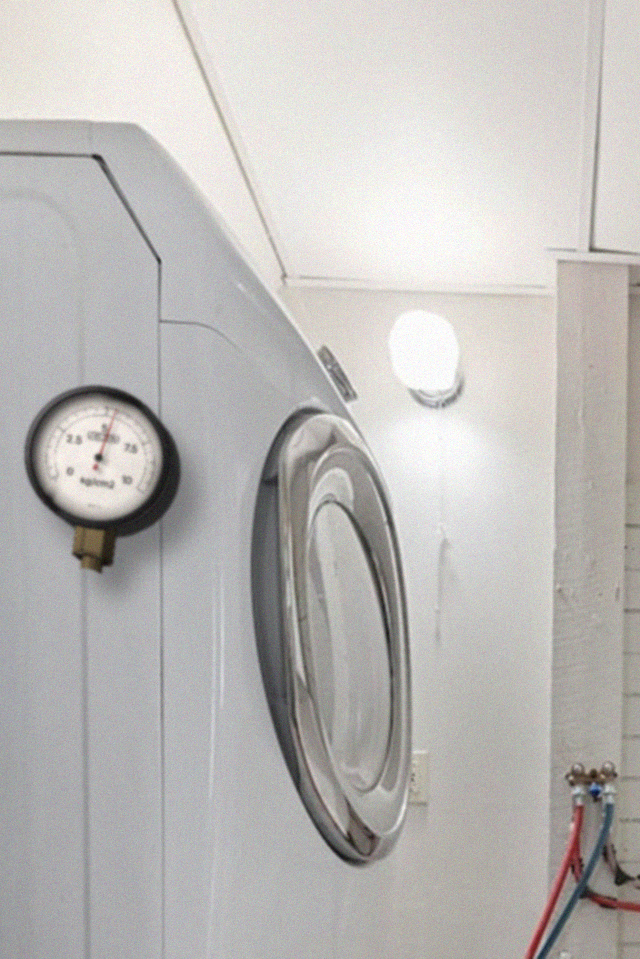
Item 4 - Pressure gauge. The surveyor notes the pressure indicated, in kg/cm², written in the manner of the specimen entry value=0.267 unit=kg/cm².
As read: value=5.5 unit=kg/cm²
